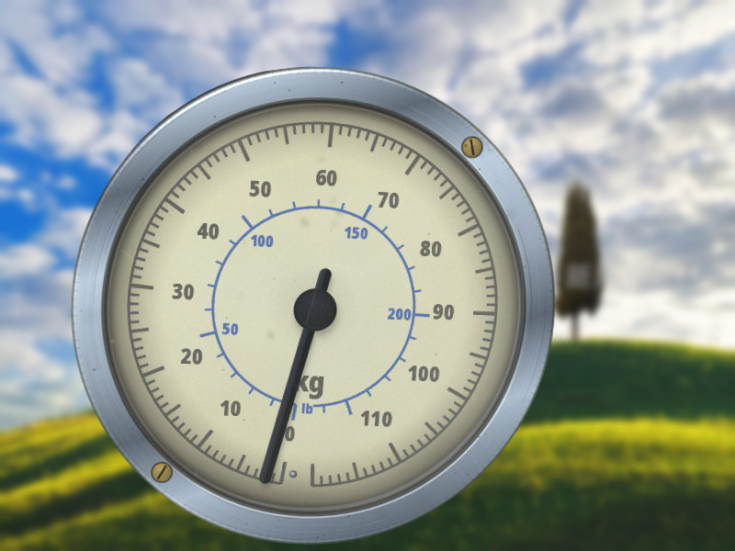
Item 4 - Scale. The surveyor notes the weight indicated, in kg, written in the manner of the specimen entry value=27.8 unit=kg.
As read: value=2 unit=kg
